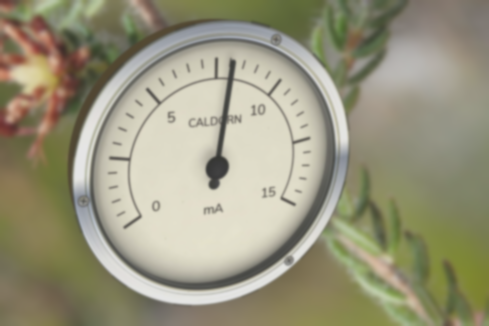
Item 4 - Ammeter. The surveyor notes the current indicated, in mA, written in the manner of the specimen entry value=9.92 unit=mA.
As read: value=8 unit=mA
